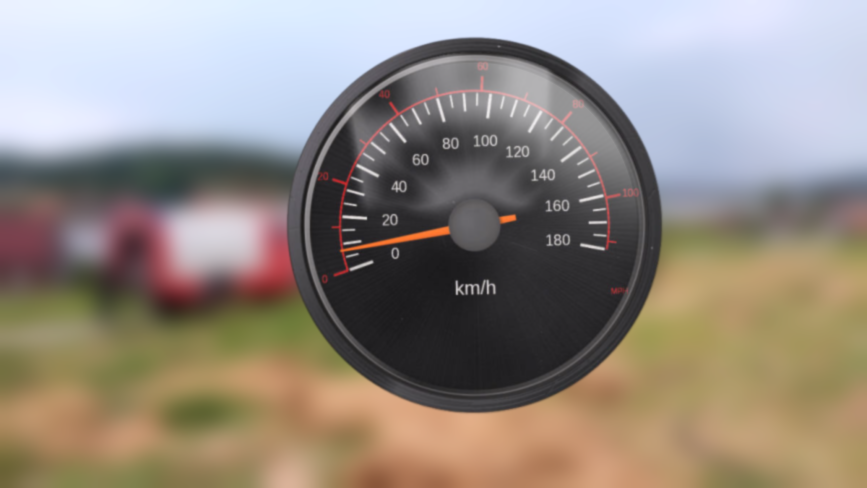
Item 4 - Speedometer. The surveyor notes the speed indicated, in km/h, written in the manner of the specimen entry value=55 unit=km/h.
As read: value=7.5 unit=km/h
